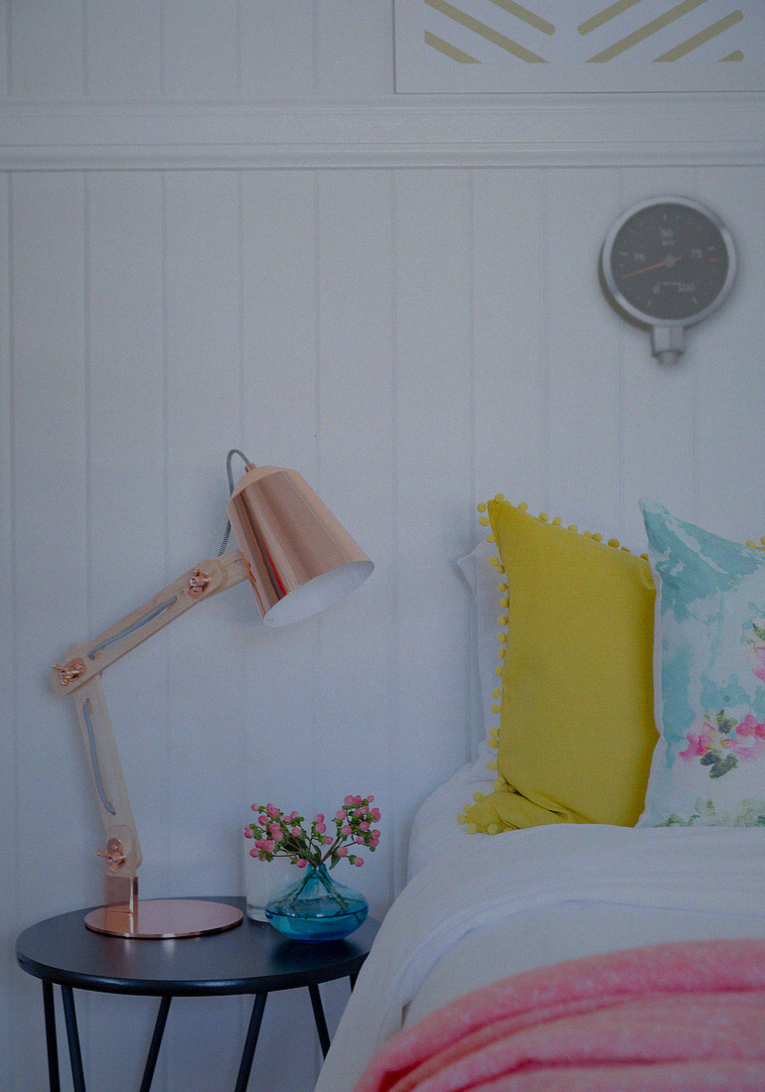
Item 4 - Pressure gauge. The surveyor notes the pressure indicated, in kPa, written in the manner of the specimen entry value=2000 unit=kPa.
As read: value=15 unit=kPa
